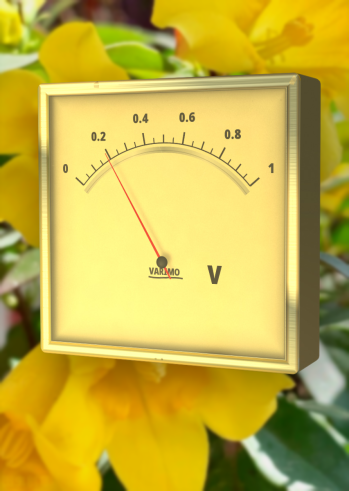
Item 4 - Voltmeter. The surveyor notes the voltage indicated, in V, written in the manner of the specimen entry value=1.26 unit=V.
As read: value=0.2 unit=V
